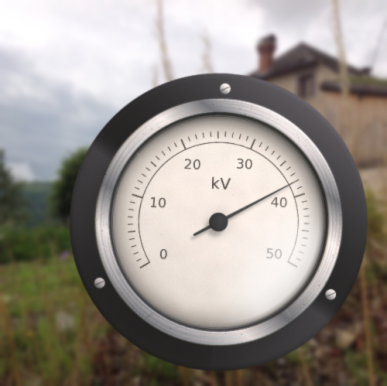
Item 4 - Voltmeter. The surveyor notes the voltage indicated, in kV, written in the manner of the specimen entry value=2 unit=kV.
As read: value=38 unit=kV
